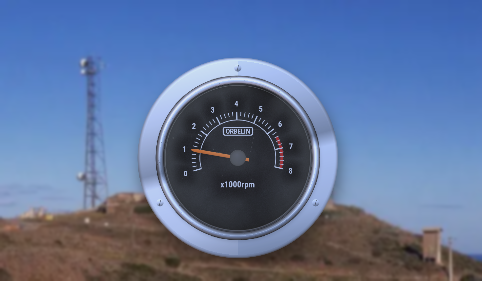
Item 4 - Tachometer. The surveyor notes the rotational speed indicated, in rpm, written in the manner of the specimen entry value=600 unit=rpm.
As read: value=1000 unit=rpm
